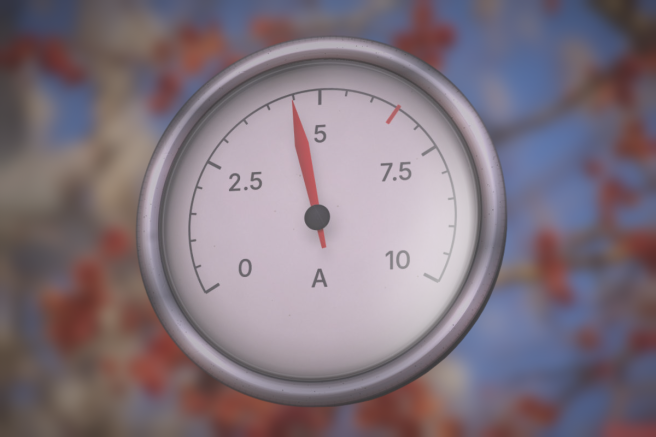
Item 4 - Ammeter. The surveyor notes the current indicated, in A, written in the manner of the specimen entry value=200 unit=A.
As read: value=4.5 unit=A
